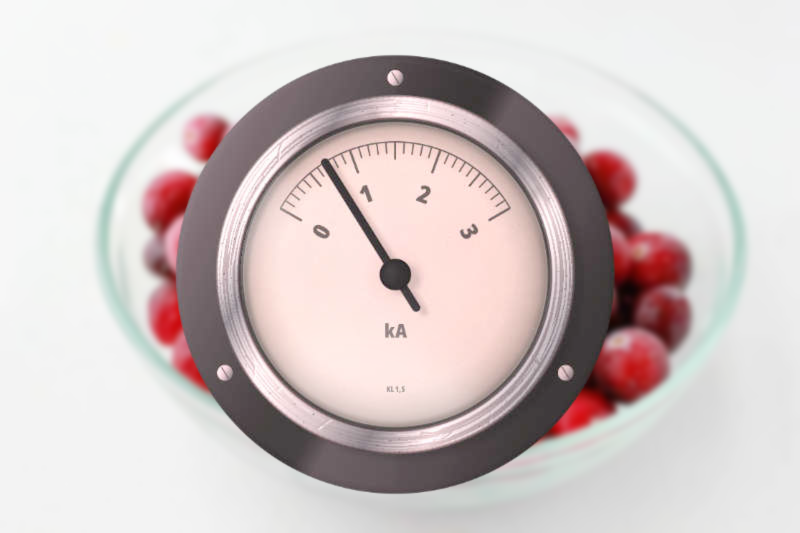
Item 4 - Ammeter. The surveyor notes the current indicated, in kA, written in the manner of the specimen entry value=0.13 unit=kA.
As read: value=0.7 unit=kA
